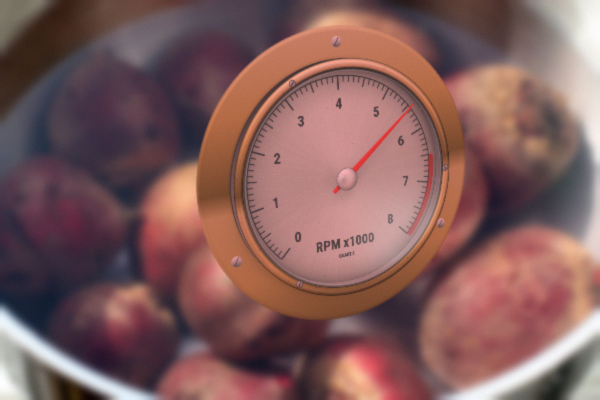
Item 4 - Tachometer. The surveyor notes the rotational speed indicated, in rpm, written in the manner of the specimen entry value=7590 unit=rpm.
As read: value=5500 unit=rpm
